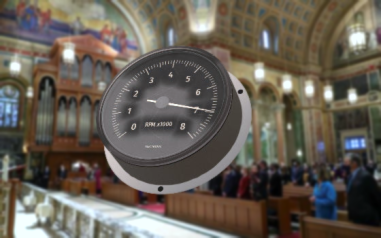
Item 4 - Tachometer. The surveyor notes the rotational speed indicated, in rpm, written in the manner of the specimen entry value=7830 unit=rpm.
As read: value=7000 unit=rpm
